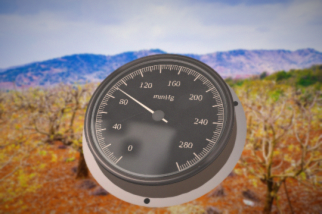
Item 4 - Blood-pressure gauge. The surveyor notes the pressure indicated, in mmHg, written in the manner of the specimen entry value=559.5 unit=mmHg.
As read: value=90 unit=mmHg
